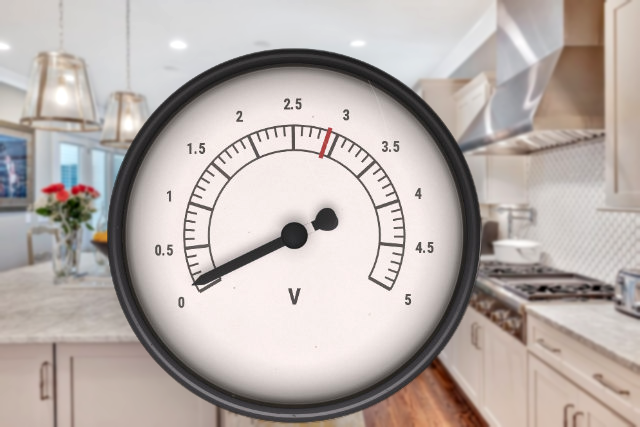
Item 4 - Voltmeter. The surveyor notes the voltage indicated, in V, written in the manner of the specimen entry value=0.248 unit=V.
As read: value=0.1 unit=V
